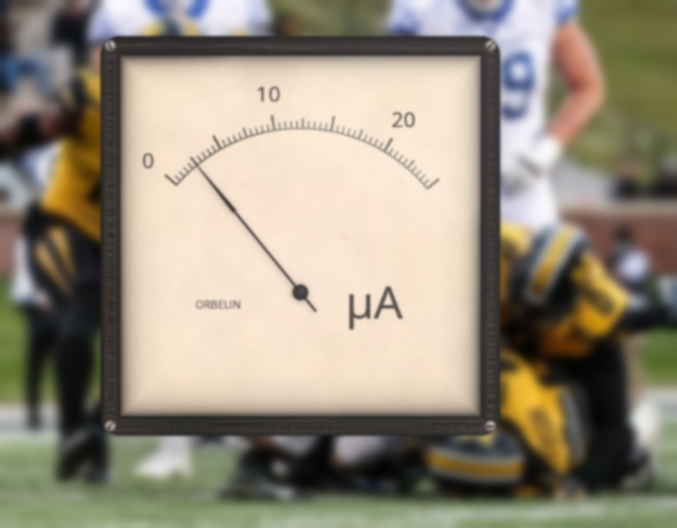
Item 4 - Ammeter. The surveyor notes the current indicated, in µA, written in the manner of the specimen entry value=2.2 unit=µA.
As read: value=2.5 unit=µA
